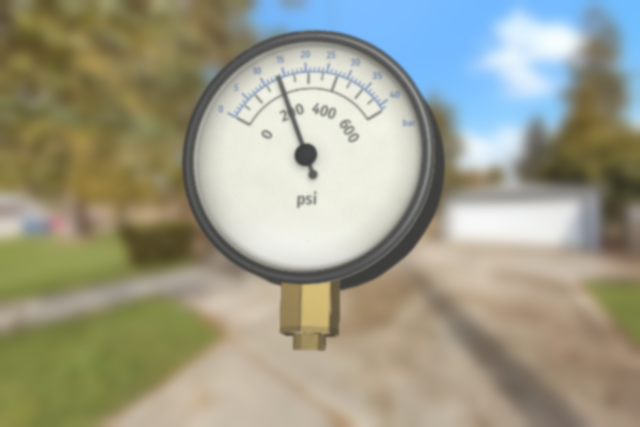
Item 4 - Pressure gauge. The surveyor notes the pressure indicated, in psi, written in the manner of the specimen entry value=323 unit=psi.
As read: value=200 unit=psi
